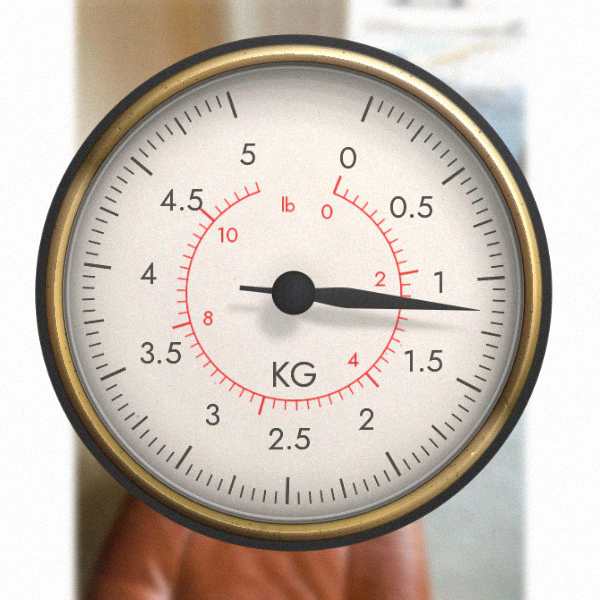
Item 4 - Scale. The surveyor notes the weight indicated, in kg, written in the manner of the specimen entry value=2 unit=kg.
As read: value=1.15 unit=kg
